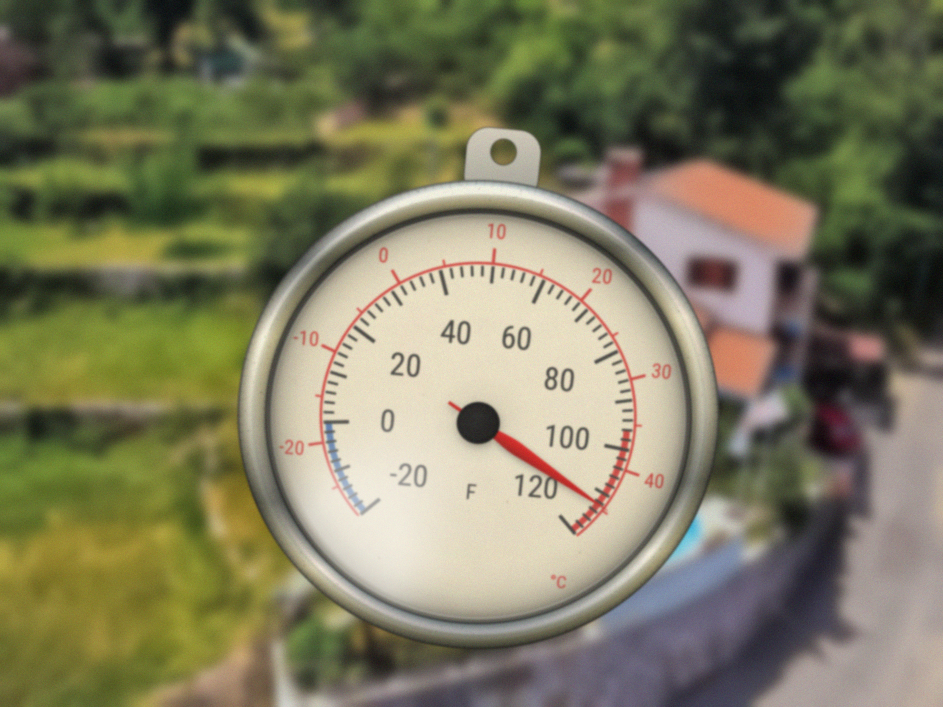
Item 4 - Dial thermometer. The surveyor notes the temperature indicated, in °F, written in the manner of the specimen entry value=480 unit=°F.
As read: value=112 unit=°F
